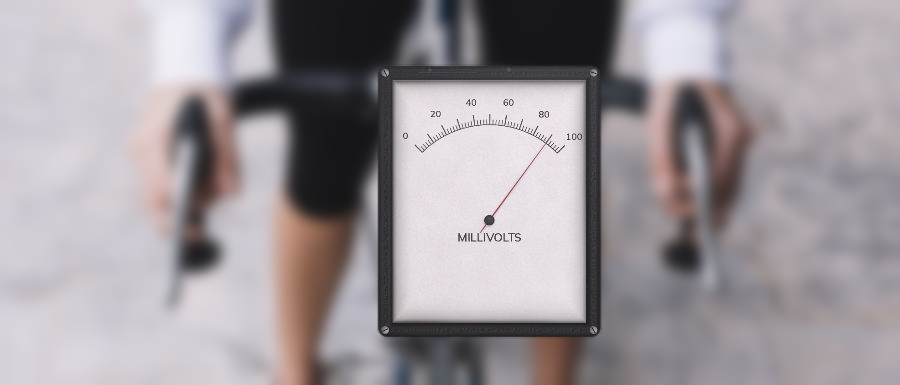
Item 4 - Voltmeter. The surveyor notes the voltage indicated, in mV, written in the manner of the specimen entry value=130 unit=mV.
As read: value=90 unit=mV
